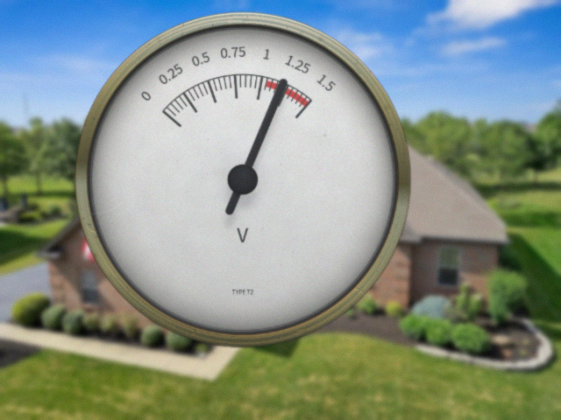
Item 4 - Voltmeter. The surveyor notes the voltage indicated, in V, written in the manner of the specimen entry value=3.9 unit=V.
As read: value=1.2 unit=V
